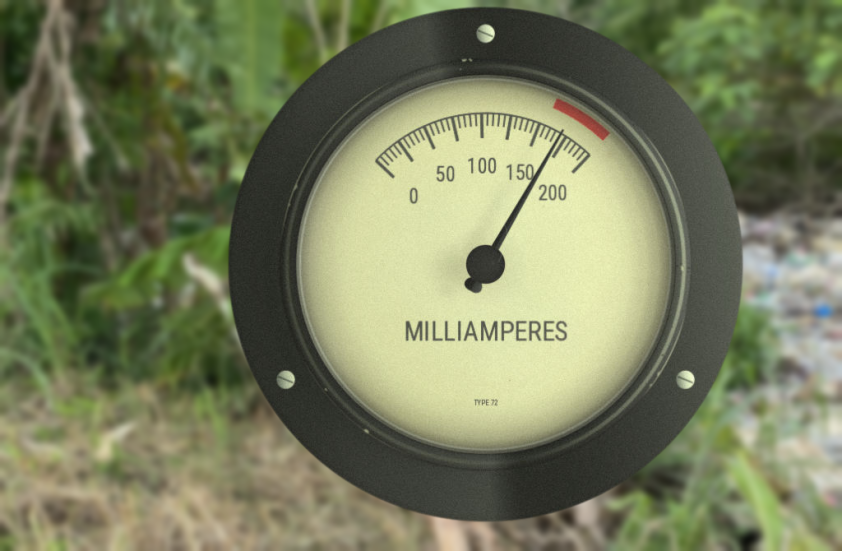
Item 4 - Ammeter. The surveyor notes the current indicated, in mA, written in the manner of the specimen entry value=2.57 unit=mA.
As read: value=170 unit=mA
